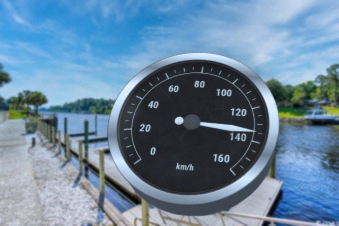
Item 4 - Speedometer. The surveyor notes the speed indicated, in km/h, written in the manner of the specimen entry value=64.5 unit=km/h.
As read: value=135 unit=km/h
